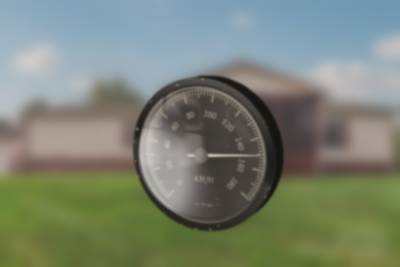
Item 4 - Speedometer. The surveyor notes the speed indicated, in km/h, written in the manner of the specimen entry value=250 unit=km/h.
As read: value=150 unit=km/h
